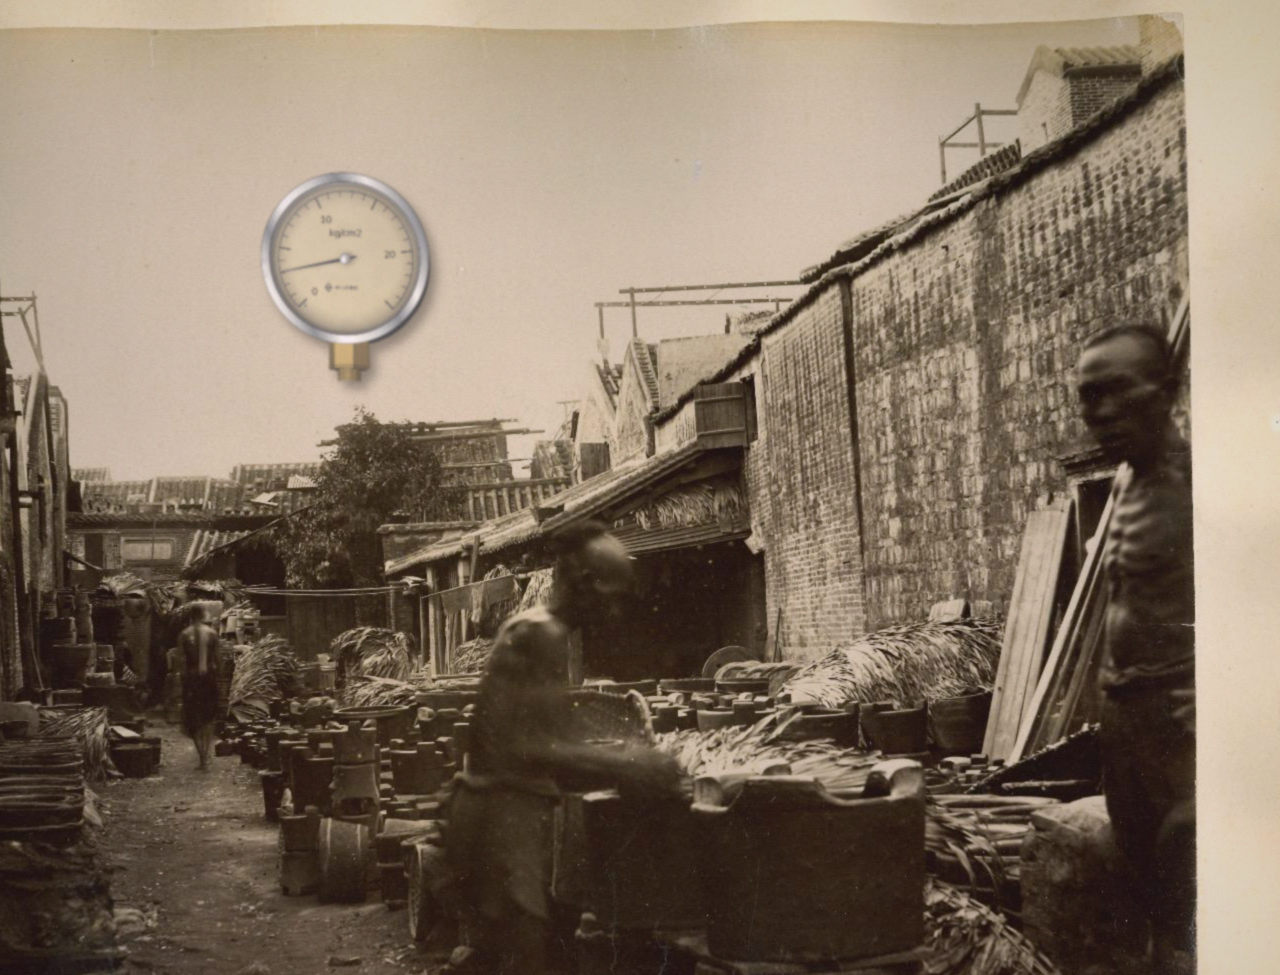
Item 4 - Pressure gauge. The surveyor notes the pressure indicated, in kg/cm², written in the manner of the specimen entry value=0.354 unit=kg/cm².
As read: value=3 unit=kg/cm²
